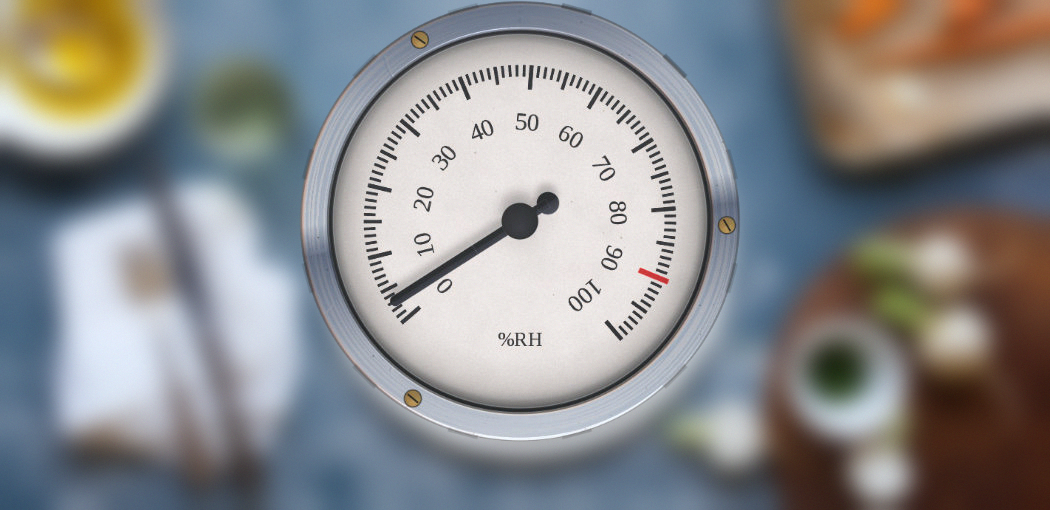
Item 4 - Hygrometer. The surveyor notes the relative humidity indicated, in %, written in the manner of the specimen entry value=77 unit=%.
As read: value=3 unit=%
